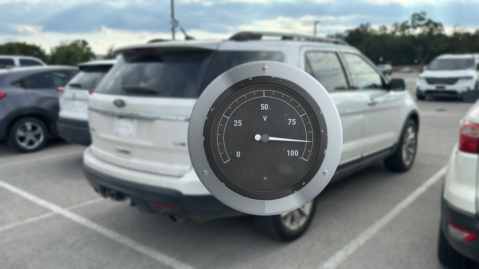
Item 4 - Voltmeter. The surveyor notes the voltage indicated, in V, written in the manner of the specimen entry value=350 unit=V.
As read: value=90 unit=V
